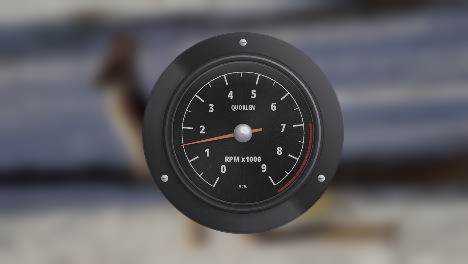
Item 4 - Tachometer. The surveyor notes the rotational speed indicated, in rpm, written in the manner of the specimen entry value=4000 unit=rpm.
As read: value=1500 unit=rpm
